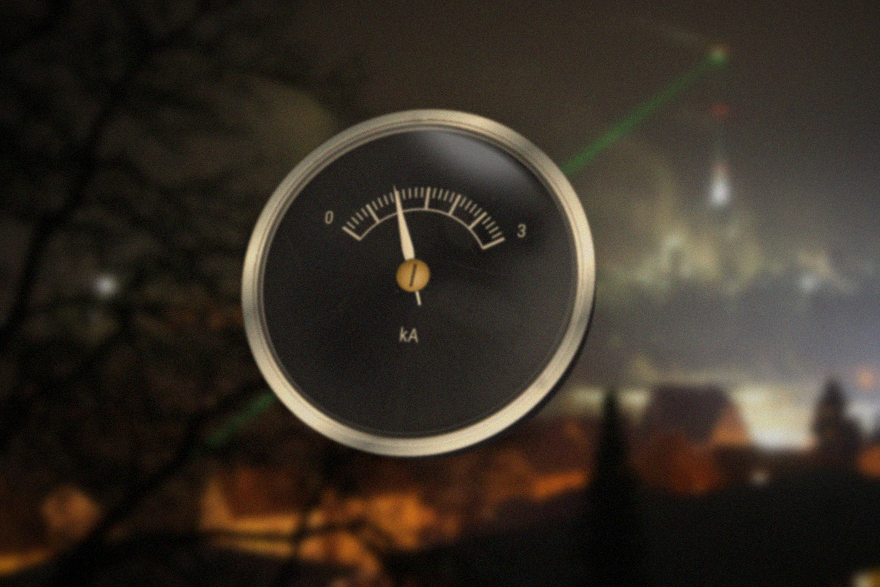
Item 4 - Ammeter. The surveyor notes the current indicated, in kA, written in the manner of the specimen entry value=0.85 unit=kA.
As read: value=1 unit=kA
